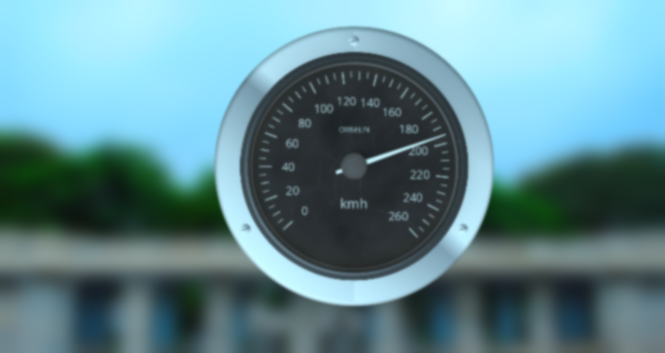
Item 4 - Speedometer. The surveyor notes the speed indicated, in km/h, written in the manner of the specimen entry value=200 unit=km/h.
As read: value=195 unit=km/h
